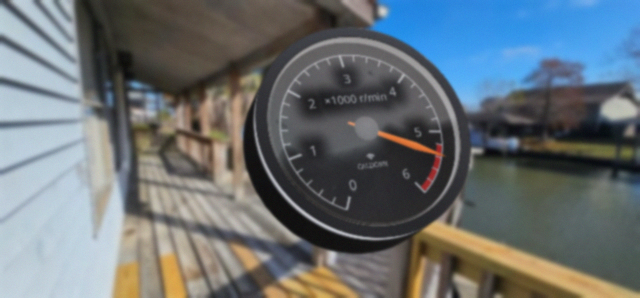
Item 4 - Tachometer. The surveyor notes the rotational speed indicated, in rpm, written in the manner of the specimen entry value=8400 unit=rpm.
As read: value=5400 unit=rpm
